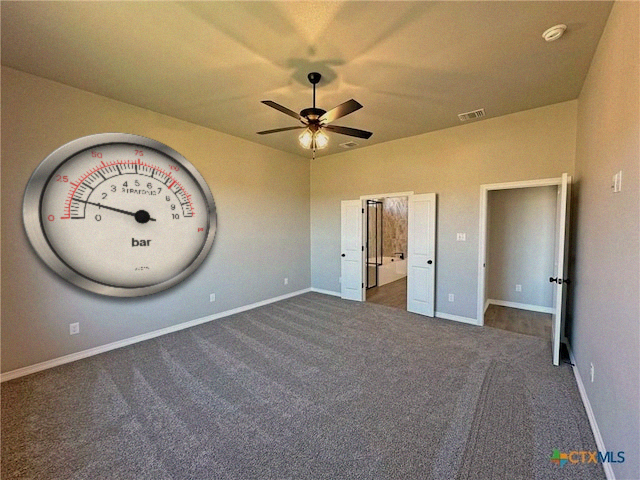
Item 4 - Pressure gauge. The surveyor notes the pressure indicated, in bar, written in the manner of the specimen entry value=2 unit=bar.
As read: value=1 unit=bar
